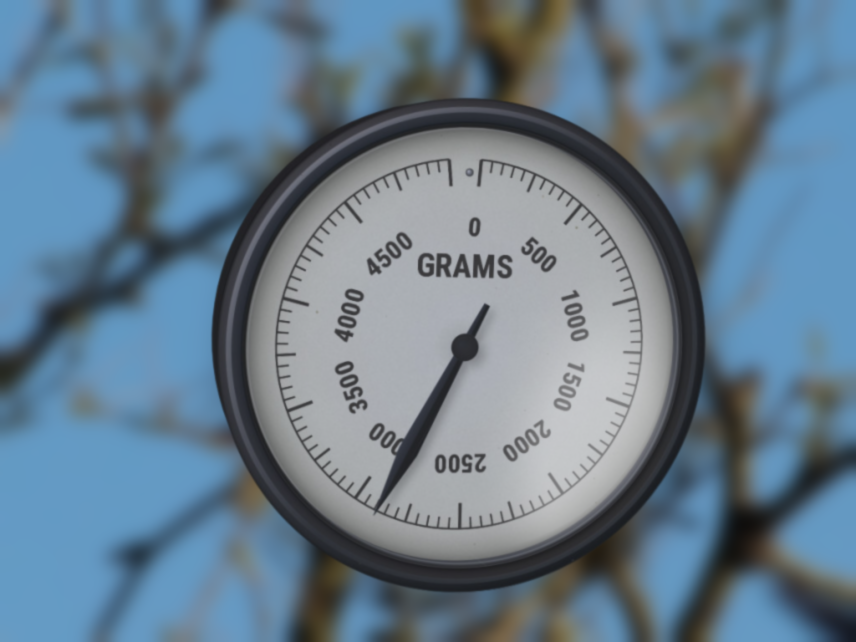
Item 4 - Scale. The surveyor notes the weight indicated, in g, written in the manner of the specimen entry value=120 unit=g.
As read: value=2900 unit=g
